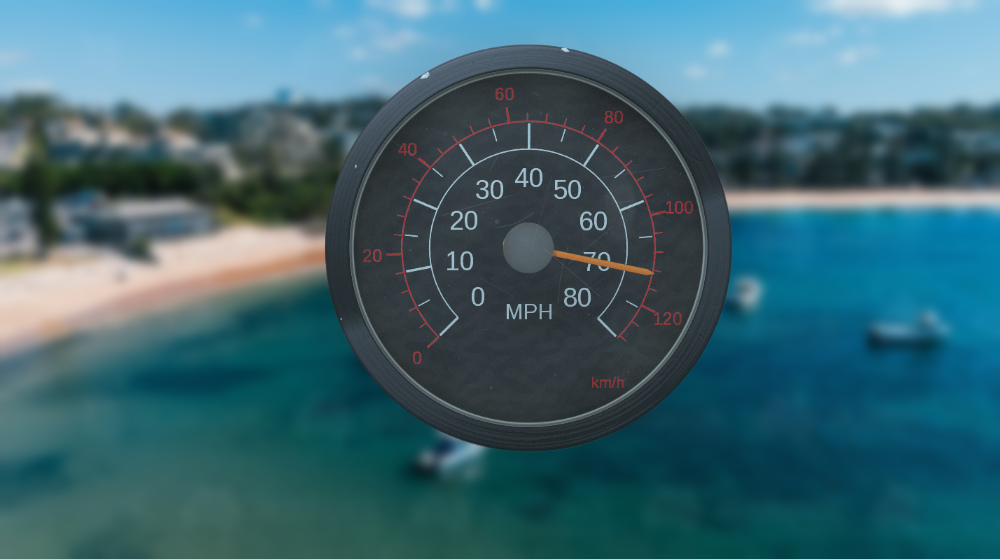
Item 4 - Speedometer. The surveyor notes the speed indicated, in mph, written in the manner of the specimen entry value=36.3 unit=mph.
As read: value=70 unit=mph
